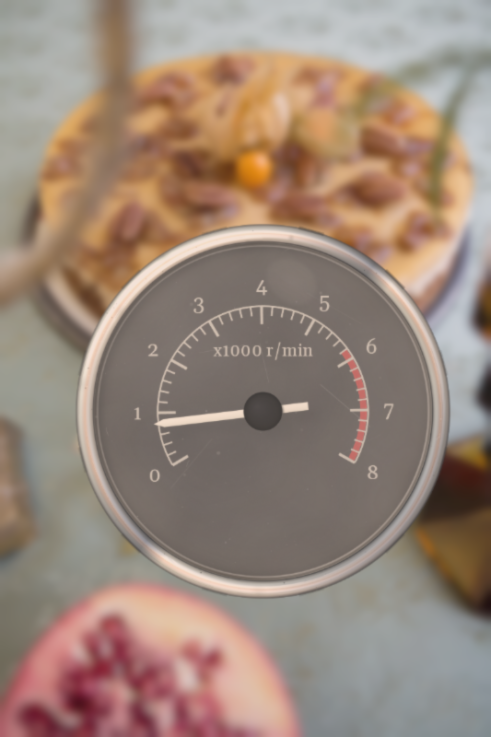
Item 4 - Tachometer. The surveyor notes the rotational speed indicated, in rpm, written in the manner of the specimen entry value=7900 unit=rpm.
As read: value=800 unit=rpm
